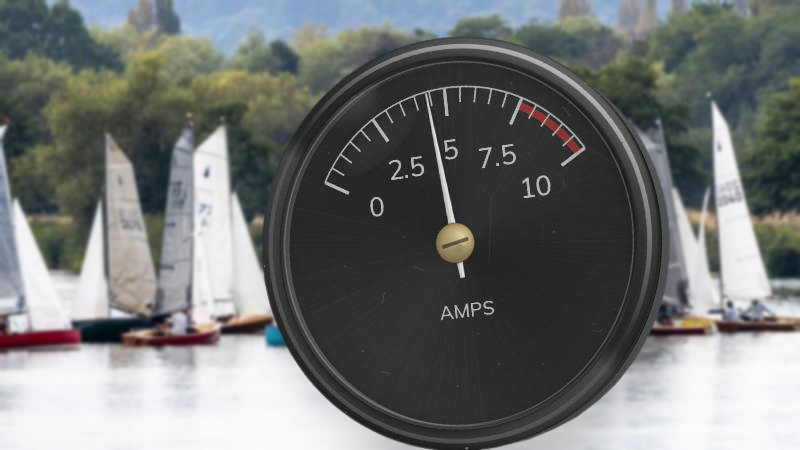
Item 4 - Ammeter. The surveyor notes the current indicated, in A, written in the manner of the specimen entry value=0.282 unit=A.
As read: value=4.5 unit=A
